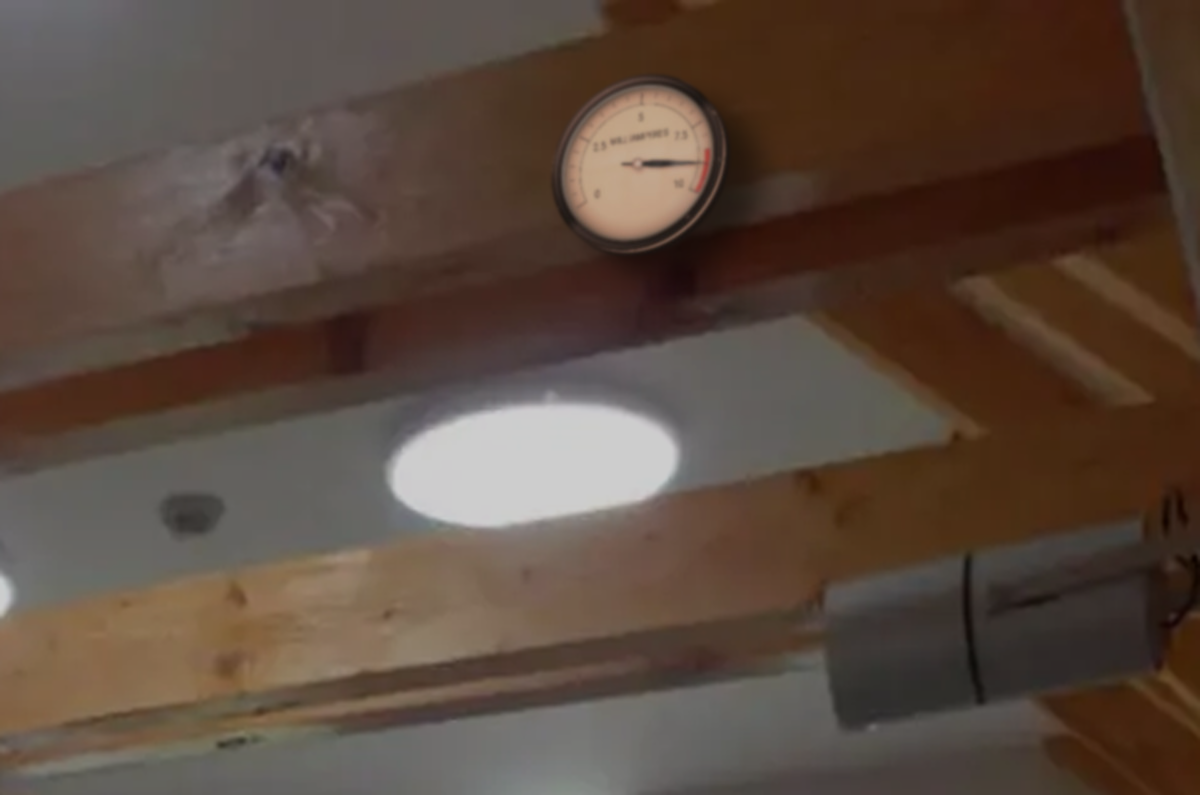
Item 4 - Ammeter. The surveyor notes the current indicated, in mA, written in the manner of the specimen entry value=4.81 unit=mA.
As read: value=9 unit=mA
